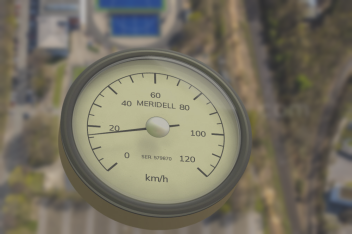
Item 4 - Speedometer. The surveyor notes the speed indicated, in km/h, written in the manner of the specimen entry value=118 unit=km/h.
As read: value=15 unit=km/h
